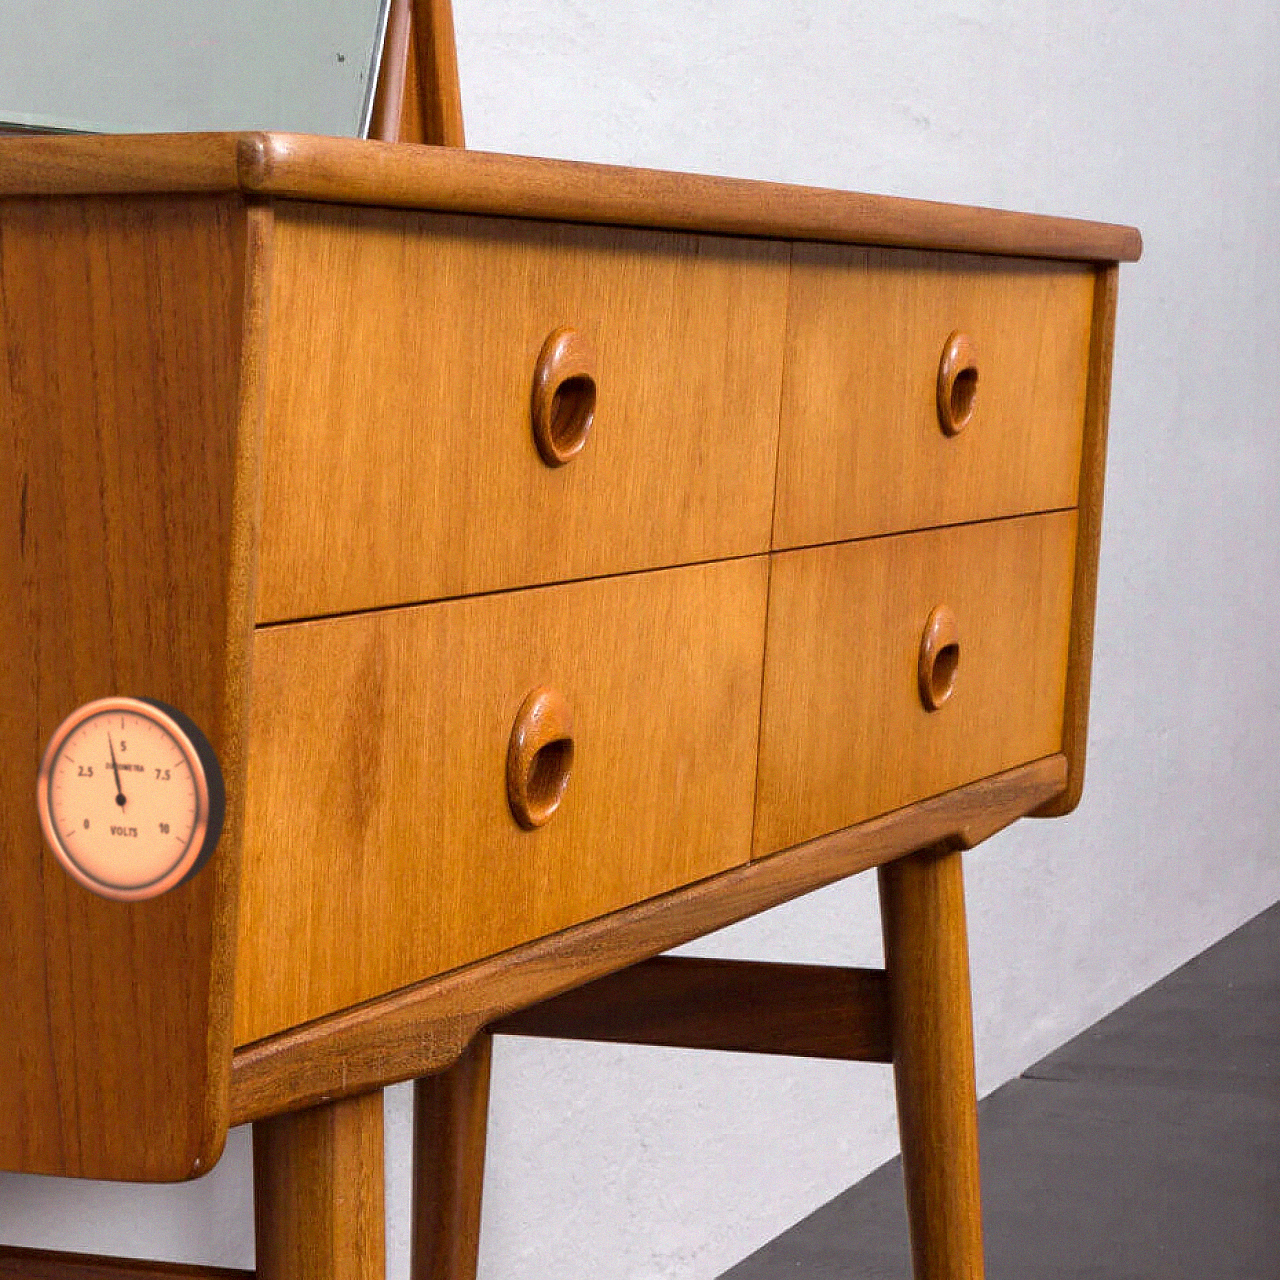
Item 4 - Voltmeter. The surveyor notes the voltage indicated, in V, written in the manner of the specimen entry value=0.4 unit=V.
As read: value=4.5 unit=V
